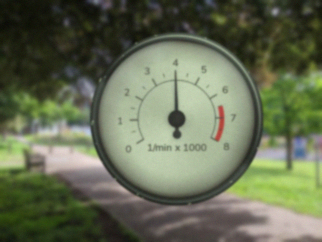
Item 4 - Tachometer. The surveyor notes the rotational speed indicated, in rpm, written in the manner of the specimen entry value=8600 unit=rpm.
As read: value=4000 unit=rpm
